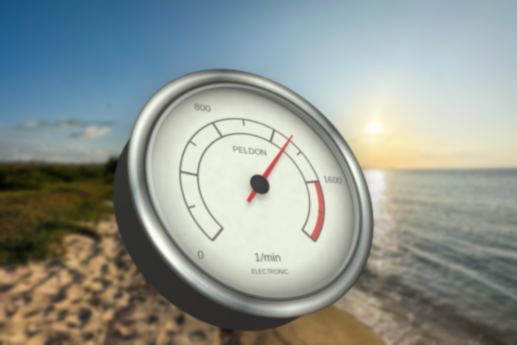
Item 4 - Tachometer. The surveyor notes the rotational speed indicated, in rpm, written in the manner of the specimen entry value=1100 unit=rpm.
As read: value=1300 unit=rpm
